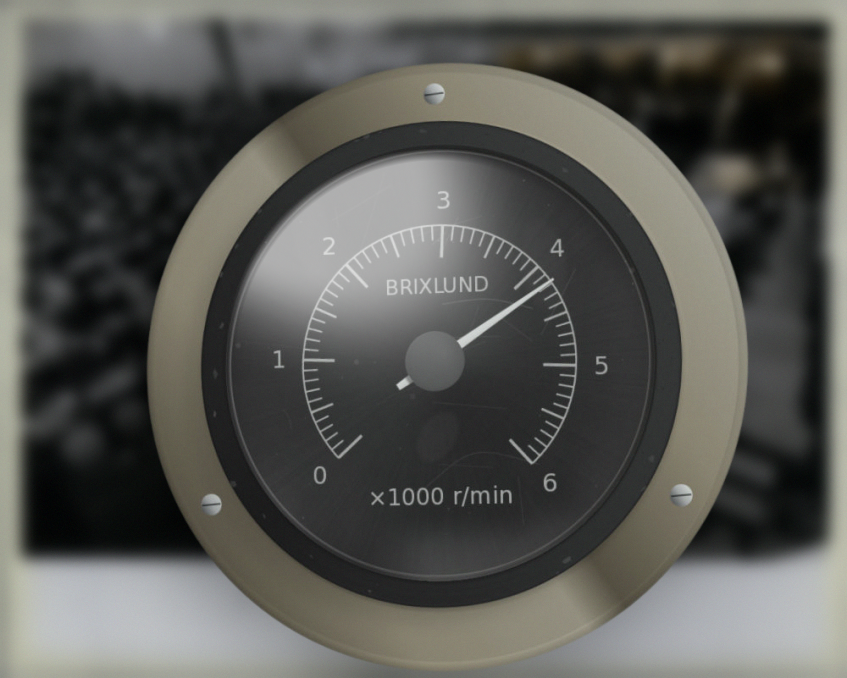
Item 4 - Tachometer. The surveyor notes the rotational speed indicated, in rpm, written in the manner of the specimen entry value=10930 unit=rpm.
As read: value=4200 unit=rpm
